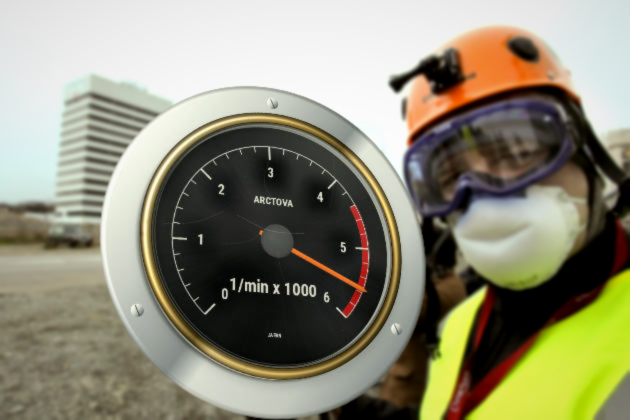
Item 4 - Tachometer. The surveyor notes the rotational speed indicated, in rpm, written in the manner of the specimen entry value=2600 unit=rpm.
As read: value=5600 unit=rpm
